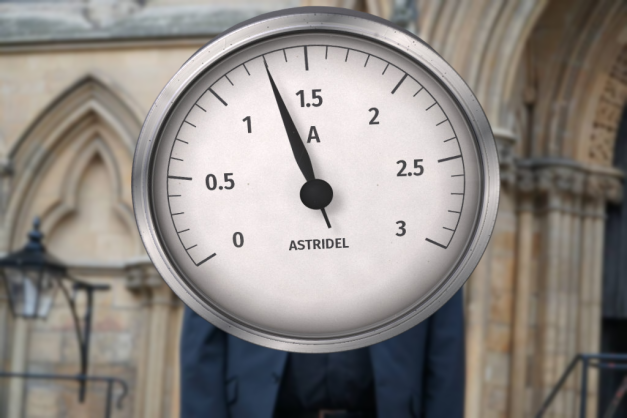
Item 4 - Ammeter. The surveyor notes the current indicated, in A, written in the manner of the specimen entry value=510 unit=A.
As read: value=1.3 unit=A
